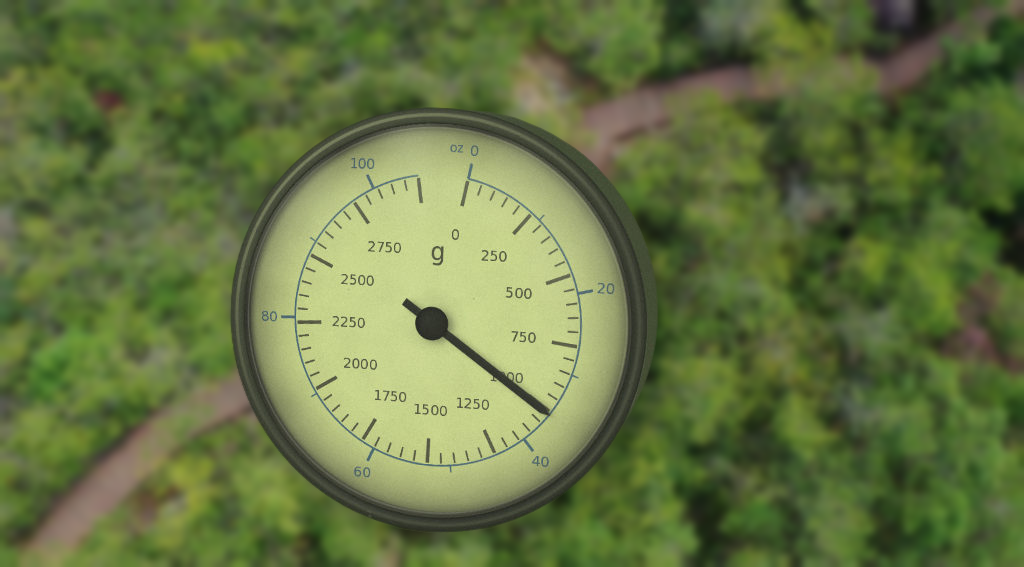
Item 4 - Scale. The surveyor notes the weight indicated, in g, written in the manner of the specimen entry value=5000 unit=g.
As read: value=1000 unit=g
